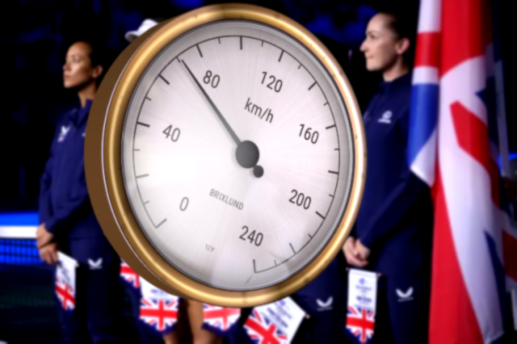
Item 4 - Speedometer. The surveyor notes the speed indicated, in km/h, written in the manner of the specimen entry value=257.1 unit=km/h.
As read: value=70 unit=km/h
